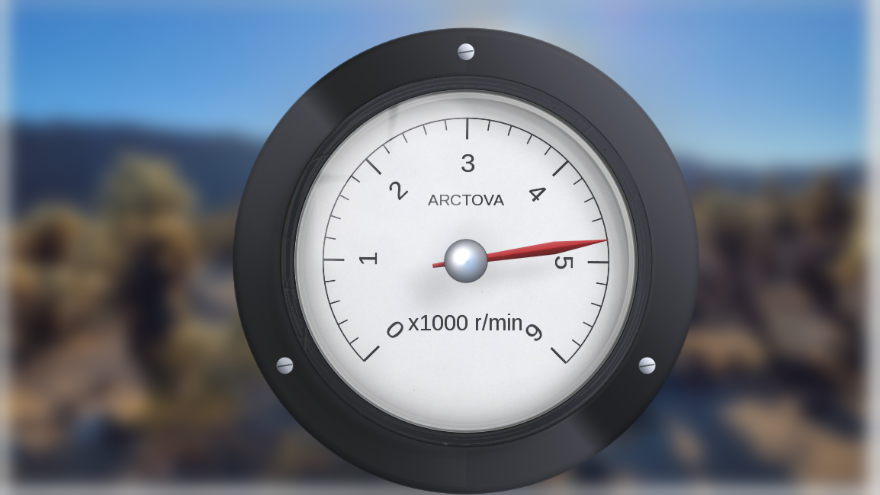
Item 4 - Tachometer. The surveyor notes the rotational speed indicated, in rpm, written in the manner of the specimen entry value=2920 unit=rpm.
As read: value=4800 unit=rpm
